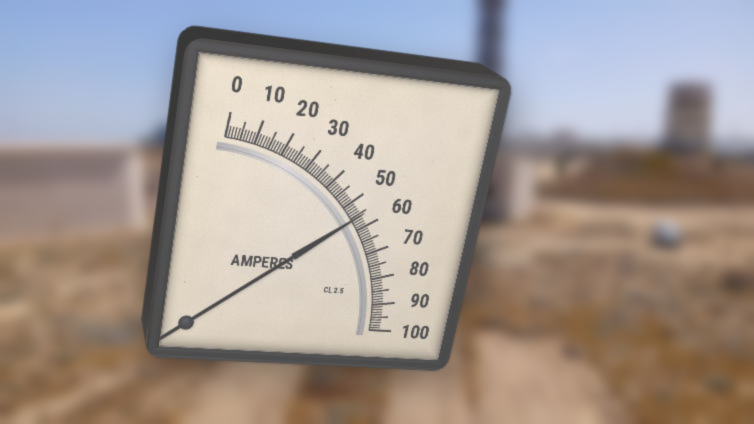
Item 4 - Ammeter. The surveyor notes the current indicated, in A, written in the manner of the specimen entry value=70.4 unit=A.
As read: value=55 unit=A
